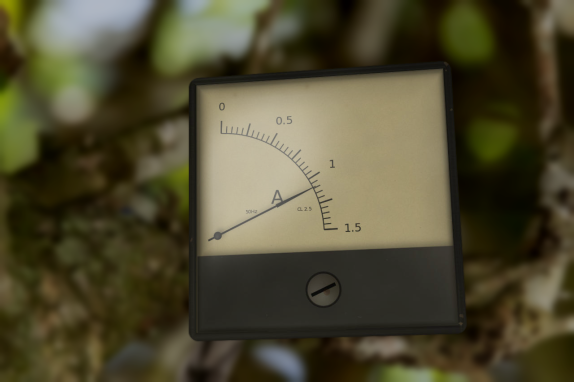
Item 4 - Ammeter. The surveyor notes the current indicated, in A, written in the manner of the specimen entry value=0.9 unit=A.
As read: value=1.1 unit=A
